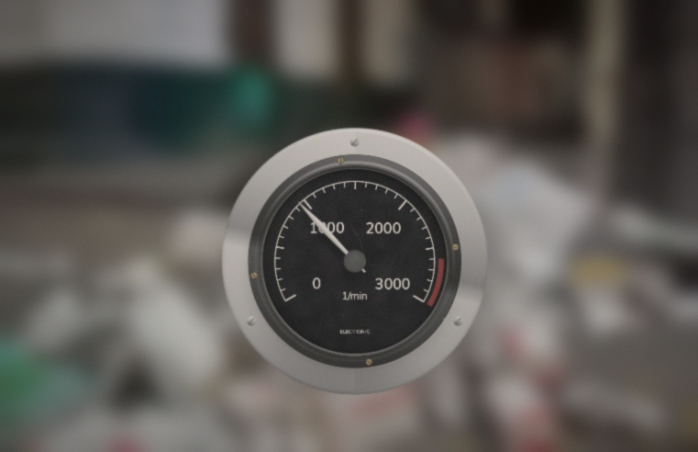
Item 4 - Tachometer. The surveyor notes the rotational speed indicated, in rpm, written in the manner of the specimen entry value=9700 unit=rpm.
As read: value=950 unit=rpm
